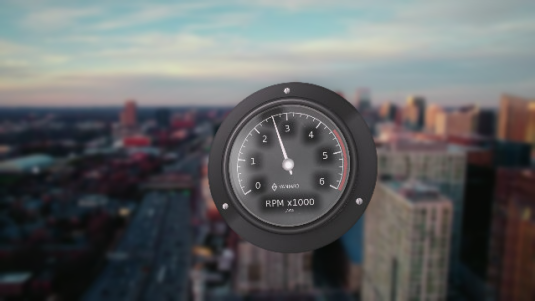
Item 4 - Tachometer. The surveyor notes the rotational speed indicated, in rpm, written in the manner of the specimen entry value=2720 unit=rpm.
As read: value=2600 unit=rpm
